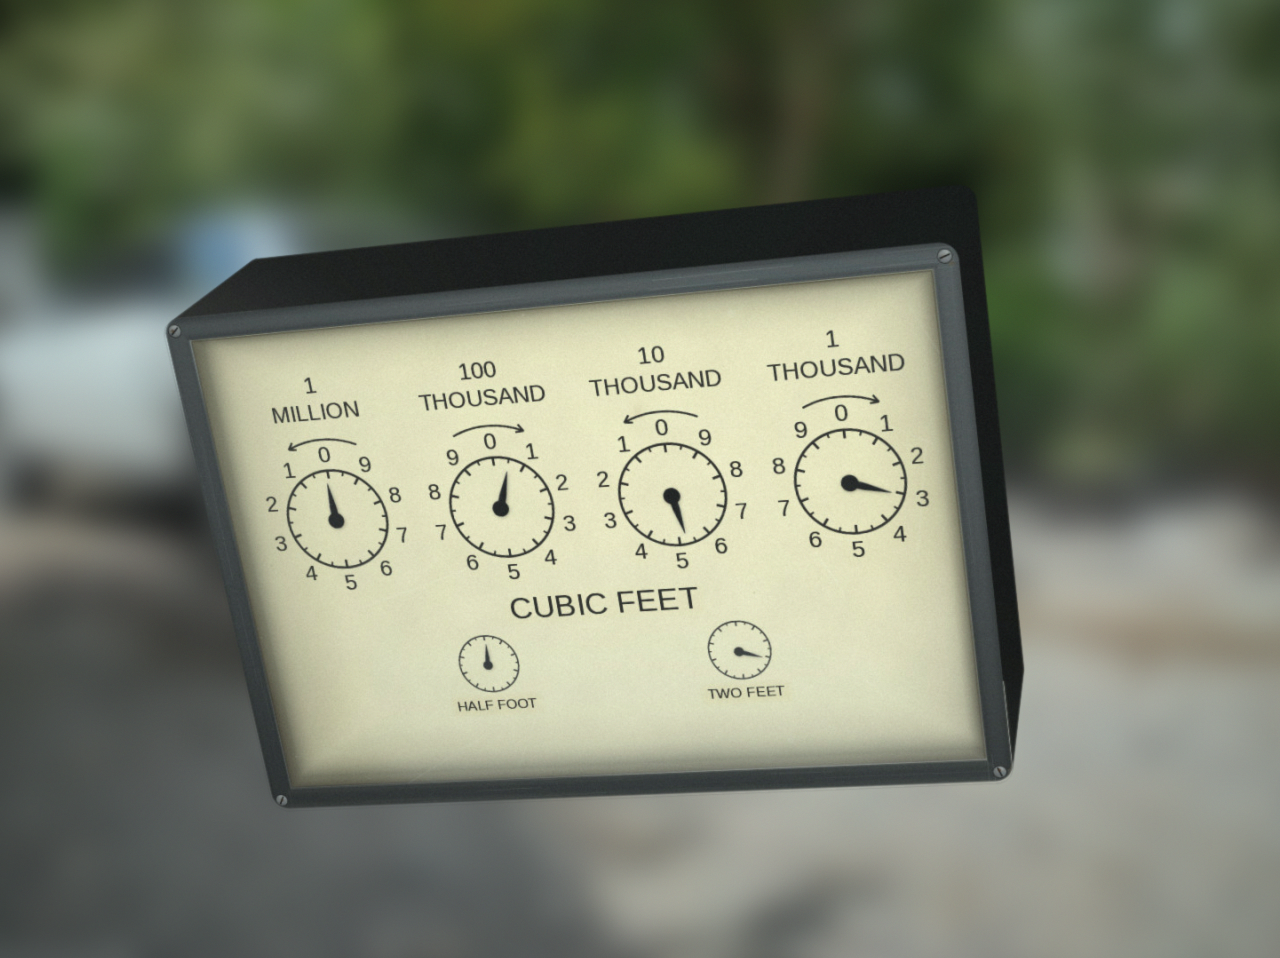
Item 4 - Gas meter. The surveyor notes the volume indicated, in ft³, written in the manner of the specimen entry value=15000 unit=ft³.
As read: value=5300 unit=ft³
